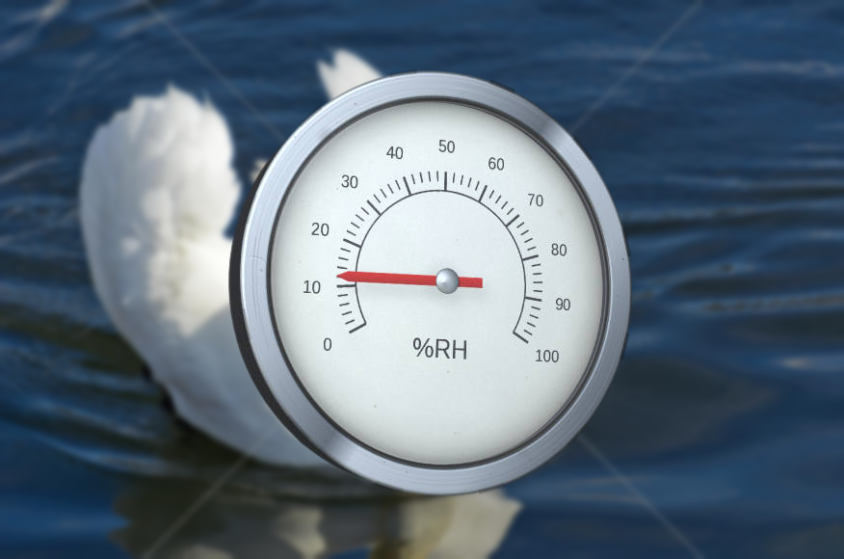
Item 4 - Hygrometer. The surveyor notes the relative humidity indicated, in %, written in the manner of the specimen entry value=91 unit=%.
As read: value=12 unit=%
